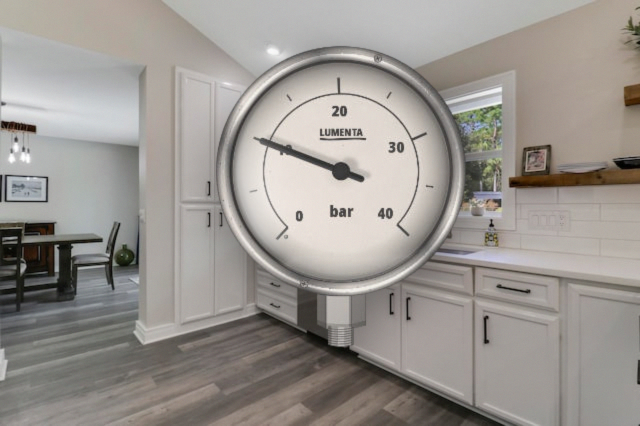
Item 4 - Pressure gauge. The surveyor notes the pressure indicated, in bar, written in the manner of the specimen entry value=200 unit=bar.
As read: value=10 unit=bar
